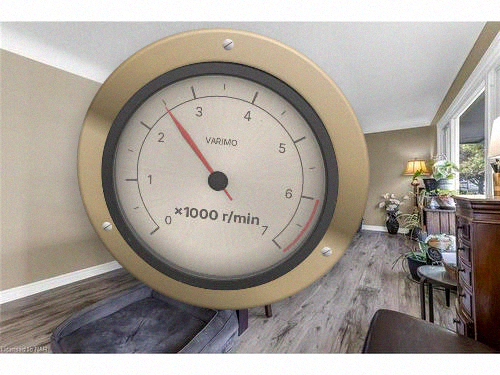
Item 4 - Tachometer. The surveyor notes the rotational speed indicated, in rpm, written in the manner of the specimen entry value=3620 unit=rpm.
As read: value=2500 unit=rpm
